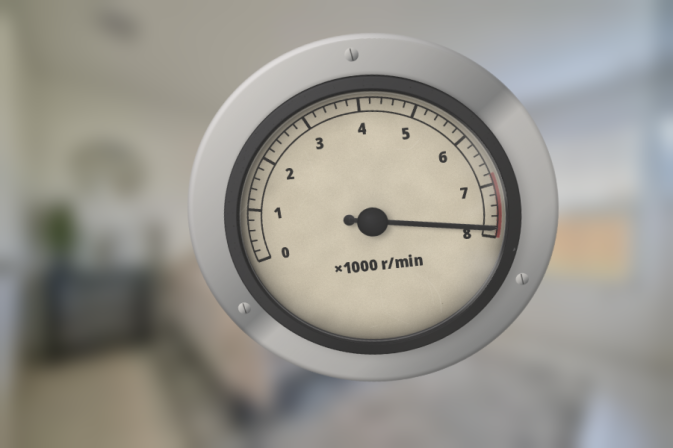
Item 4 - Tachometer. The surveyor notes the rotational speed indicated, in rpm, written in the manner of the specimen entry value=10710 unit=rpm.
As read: value=7800 unit=rpm
